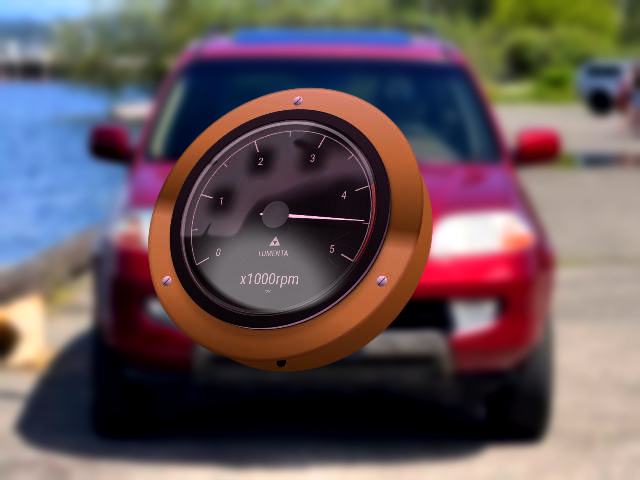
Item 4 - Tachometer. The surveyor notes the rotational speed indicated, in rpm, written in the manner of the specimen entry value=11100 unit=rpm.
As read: value=4500 unit=rpm
